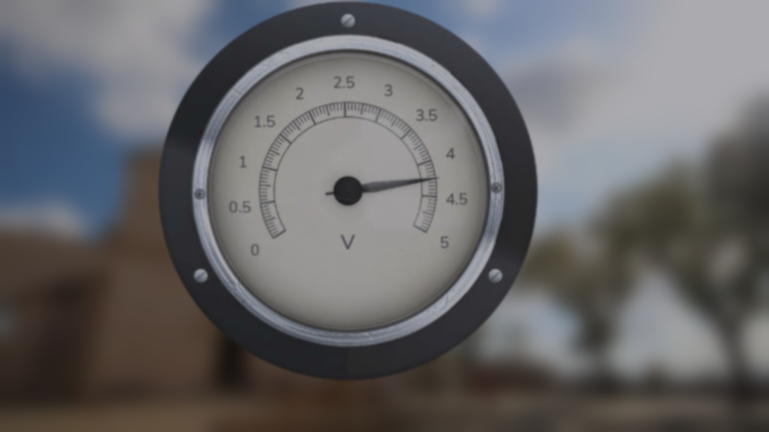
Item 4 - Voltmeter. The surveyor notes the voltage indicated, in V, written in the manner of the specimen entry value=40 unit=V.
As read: value=4.25 unit=V
